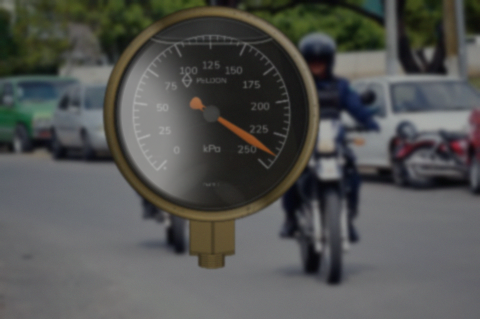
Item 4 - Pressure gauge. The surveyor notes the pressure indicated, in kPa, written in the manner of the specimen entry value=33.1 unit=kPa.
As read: value=240 unit=kPa
